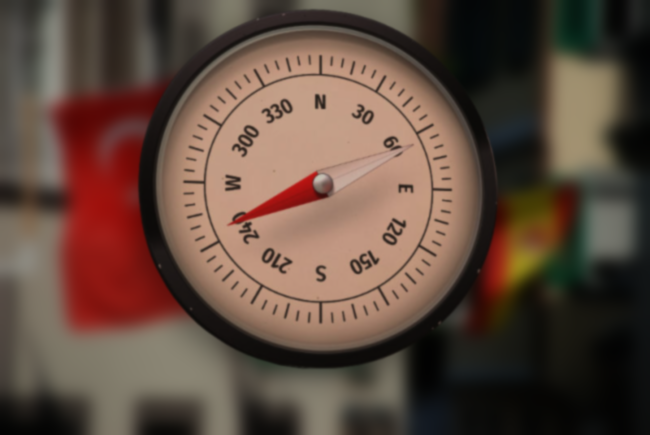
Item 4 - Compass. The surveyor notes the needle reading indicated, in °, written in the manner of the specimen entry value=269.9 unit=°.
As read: value=245 unit=°
